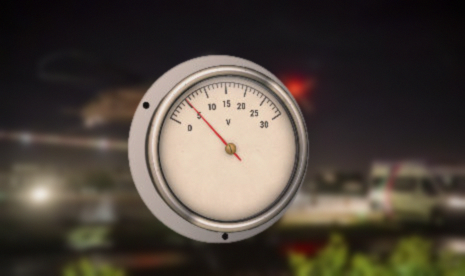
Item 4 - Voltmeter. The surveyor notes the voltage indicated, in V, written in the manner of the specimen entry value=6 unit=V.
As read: value=5 unit=V
